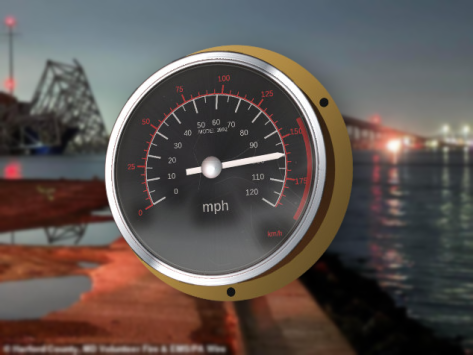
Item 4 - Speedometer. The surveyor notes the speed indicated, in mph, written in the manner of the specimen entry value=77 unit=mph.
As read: value=100 unit=mph
